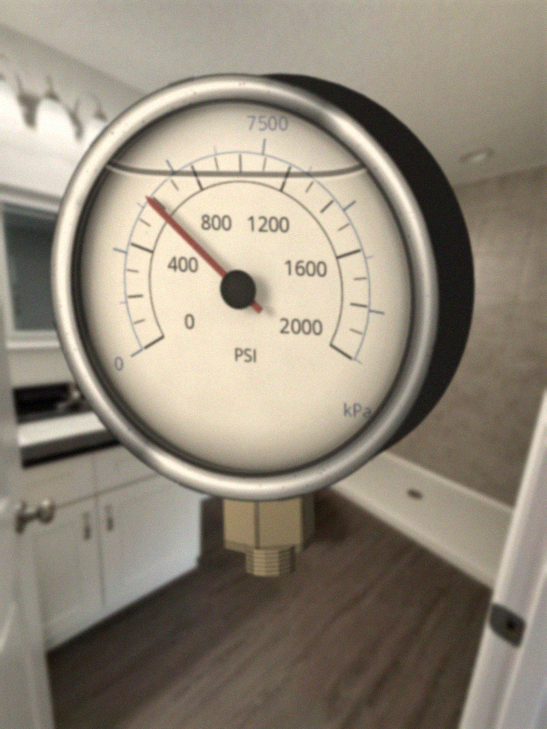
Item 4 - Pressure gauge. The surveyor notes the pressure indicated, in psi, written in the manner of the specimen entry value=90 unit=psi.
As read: value=600 unit=psi
